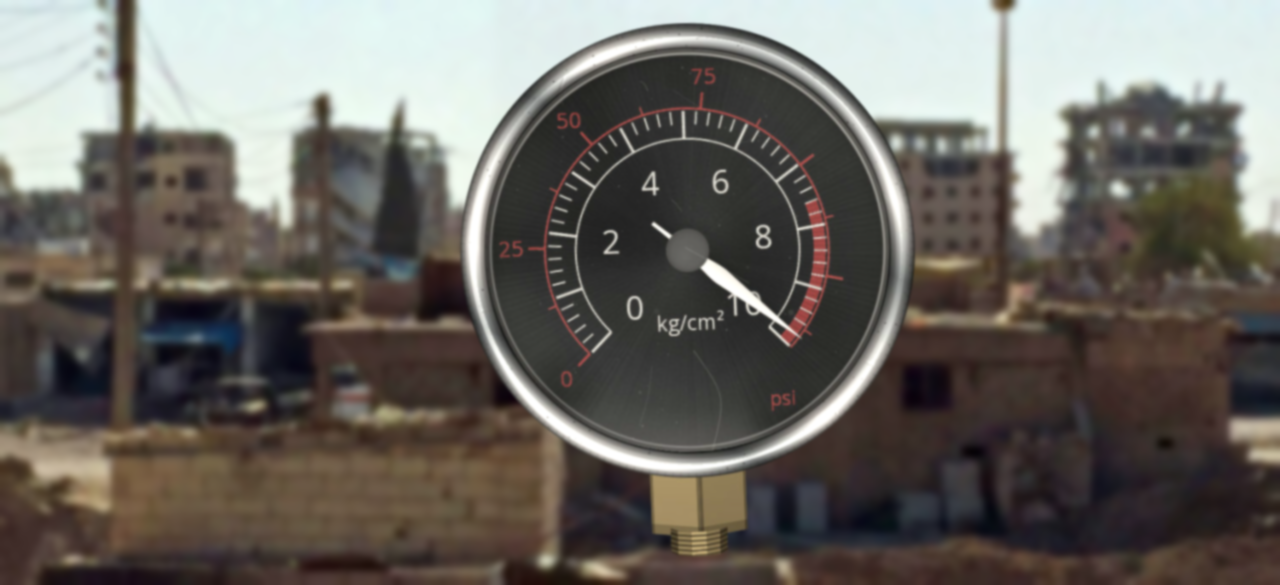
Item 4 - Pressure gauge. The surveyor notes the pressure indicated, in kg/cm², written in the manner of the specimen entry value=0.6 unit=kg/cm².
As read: value=9.8 unit=kg/cm²
